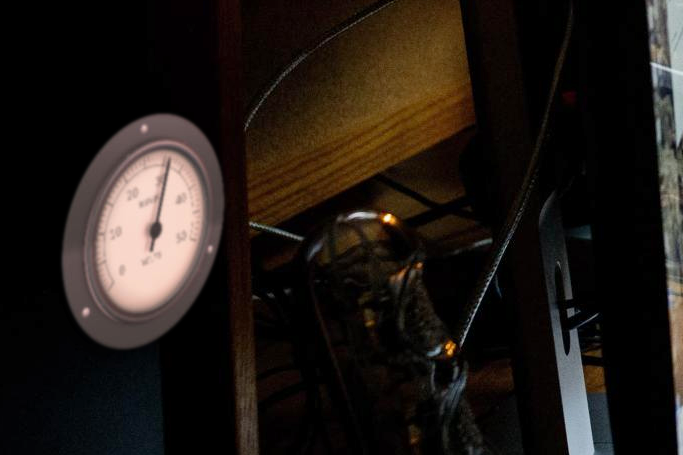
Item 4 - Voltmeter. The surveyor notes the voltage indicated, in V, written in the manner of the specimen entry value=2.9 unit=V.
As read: value=30 unit=V
